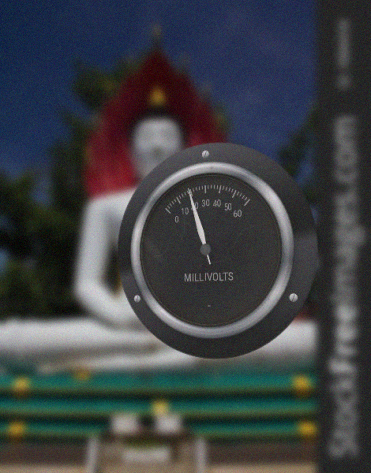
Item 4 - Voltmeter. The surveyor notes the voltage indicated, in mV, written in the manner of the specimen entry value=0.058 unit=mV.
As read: value=20 unit=mV
